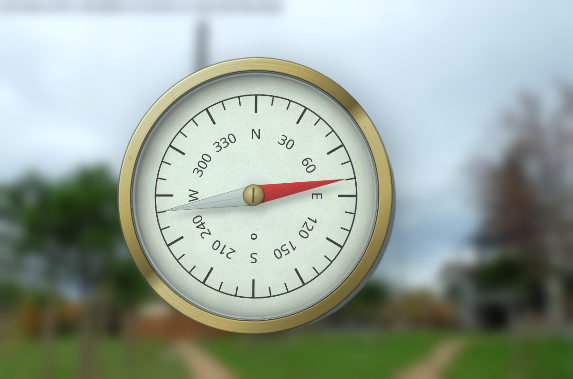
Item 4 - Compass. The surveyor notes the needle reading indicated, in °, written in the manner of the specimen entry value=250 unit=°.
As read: value=80 unit=°
